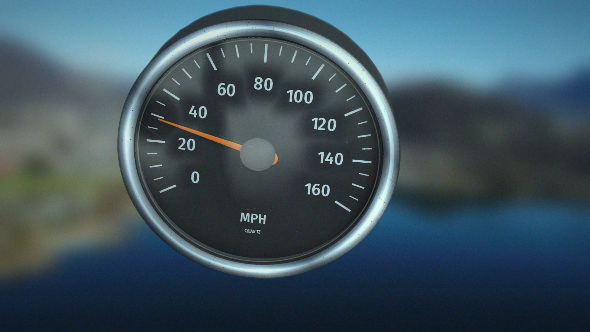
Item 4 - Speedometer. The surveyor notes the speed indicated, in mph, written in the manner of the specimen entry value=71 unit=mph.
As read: value=30 unit=mph
